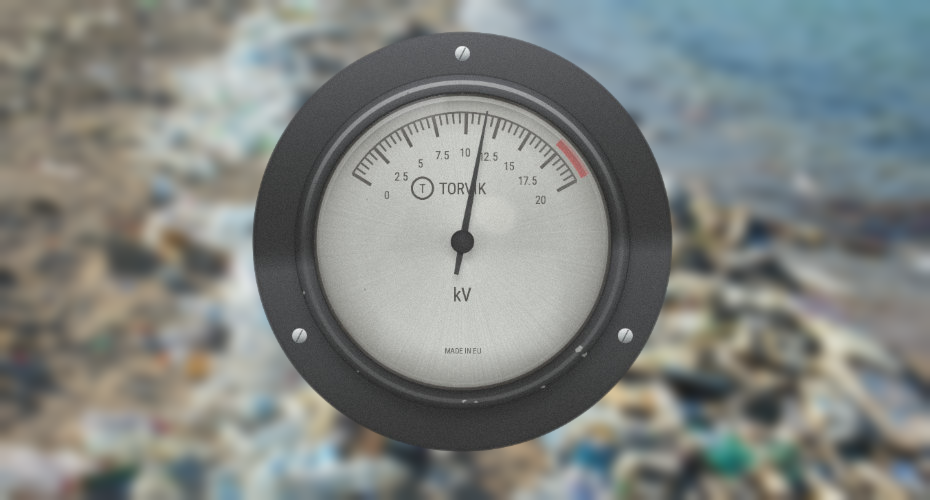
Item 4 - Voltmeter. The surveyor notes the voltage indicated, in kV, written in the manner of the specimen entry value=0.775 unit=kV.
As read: value=11.5 unit=kV
